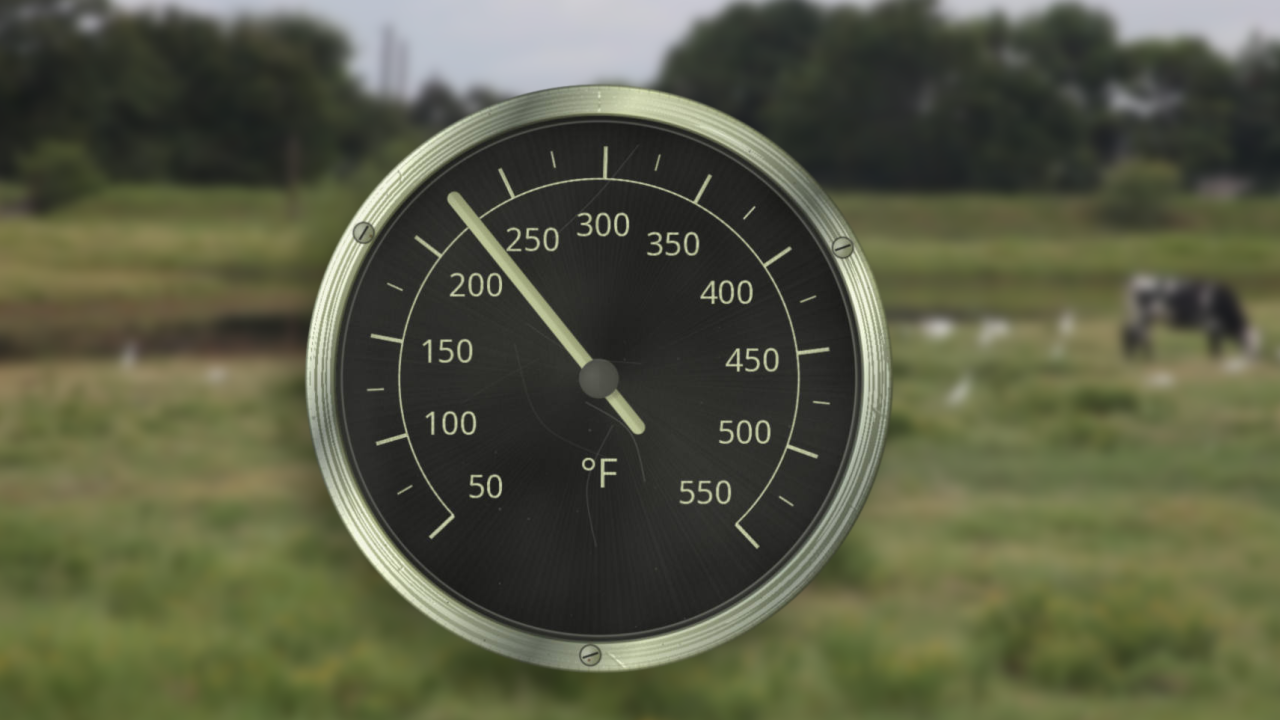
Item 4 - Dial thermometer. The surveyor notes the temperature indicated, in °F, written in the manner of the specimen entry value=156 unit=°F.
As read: value=225 unit=°F
